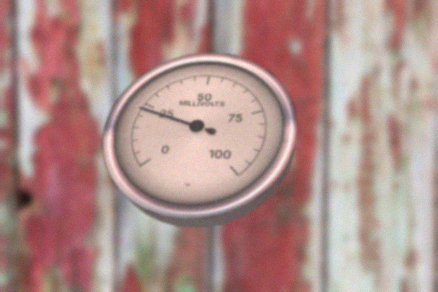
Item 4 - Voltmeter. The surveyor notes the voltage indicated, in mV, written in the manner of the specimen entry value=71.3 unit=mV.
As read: value=22.5 unit=mV
